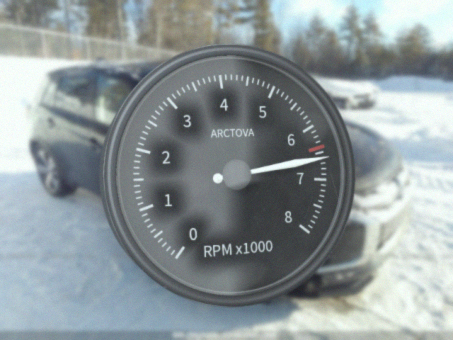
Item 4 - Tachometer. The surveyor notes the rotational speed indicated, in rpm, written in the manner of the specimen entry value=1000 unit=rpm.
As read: value=6600 unit=rpm
